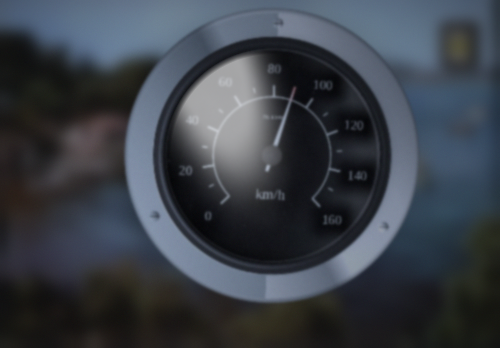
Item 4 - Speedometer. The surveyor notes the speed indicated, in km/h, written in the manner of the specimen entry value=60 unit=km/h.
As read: value=90 unit=km/h
